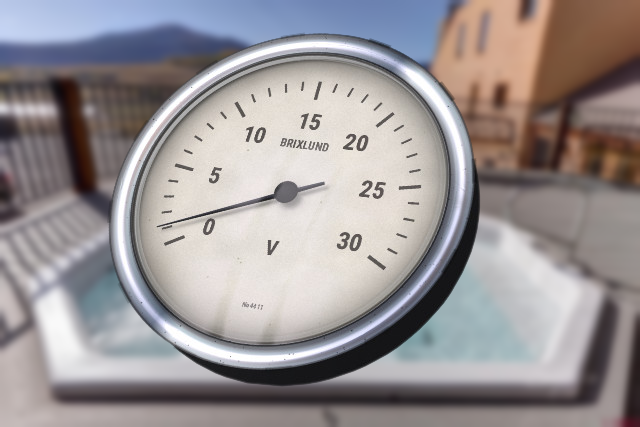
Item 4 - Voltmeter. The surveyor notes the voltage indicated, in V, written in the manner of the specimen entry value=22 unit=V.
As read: value=1 unit=V
